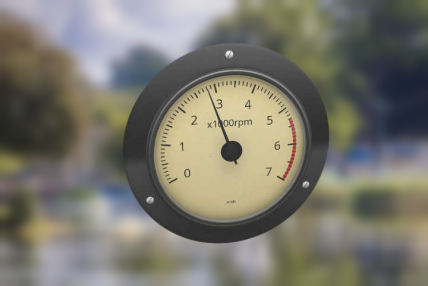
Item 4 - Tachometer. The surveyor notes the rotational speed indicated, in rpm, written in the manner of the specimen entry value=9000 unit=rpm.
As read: value=2800 unit=rpm
